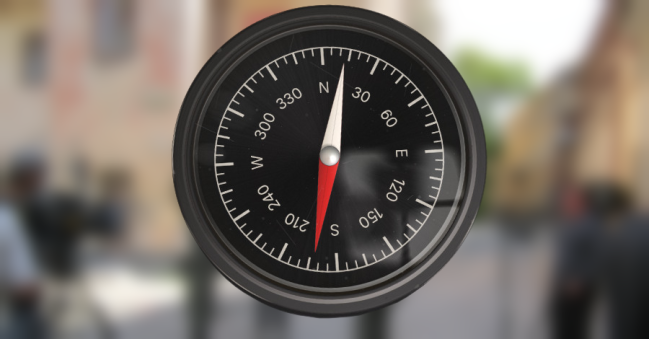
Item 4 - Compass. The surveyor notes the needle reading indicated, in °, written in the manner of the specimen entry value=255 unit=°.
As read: value=192.5 unit=°
